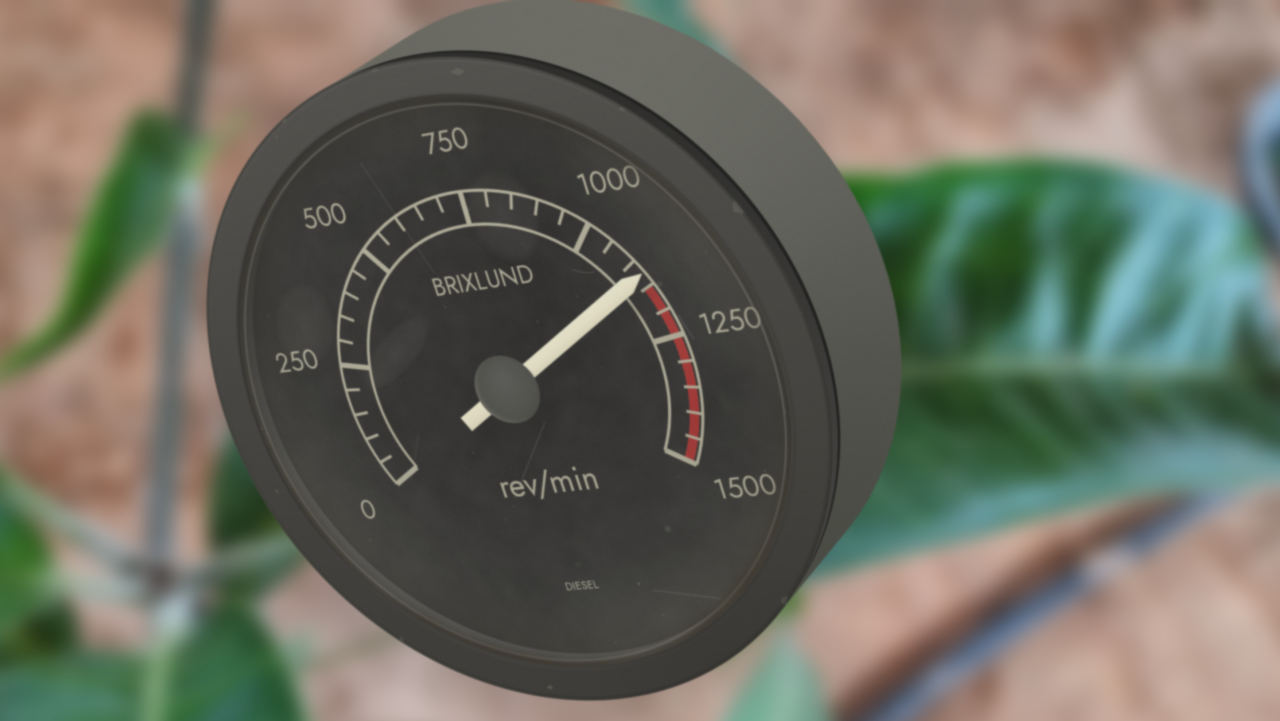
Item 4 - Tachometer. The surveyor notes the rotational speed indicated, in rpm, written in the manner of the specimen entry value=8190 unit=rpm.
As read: value=1125 unit=rpm
